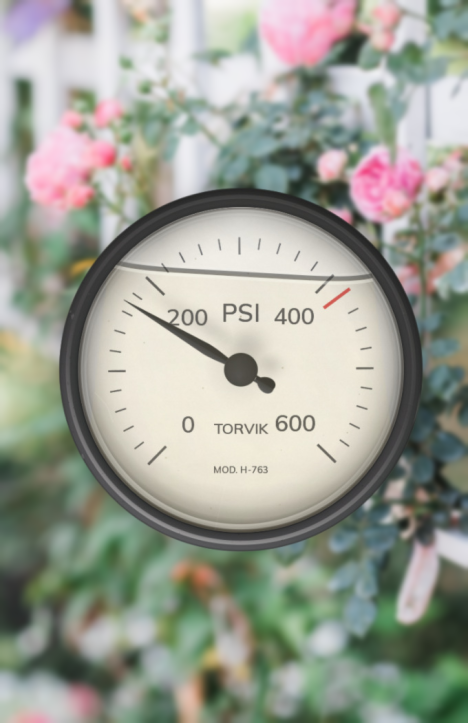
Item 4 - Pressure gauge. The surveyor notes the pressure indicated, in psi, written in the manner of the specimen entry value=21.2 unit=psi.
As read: value=170 unit=psi
